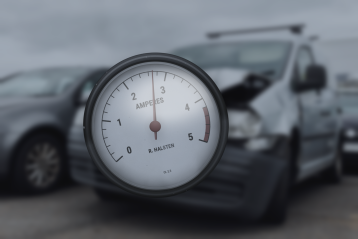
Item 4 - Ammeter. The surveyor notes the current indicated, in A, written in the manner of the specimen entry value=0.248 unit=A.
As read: value=2.7 unit=A
